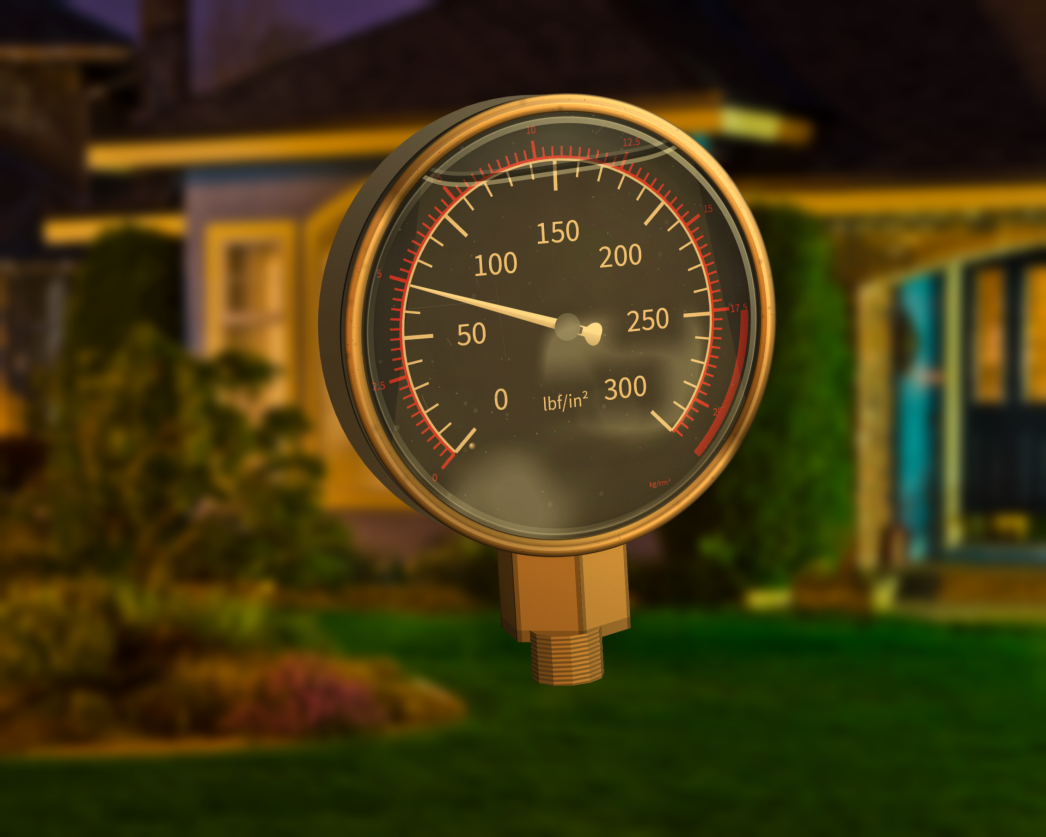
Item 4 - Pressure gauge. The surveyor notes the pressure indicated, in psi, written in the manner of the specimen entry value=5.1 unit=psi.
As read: value=70 unit=psi
